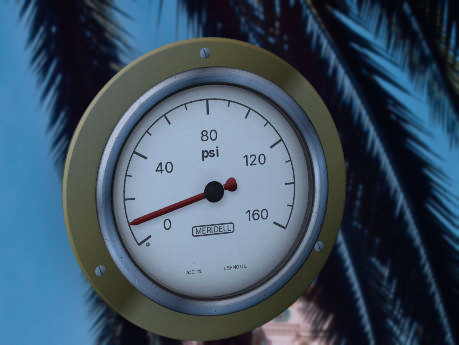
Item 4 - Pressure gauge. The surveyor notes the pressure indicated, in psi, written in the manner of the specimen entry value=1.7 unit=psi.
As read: value=10 unit=psi
